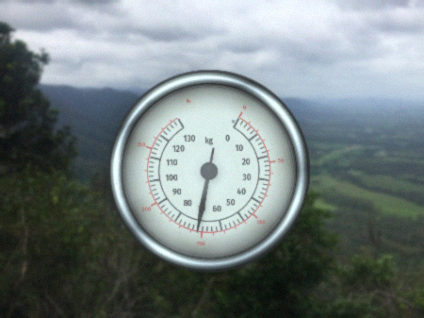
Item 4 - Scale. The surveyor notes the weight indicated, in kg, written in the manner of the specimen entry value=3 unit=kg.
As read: value=70 unit=kg
